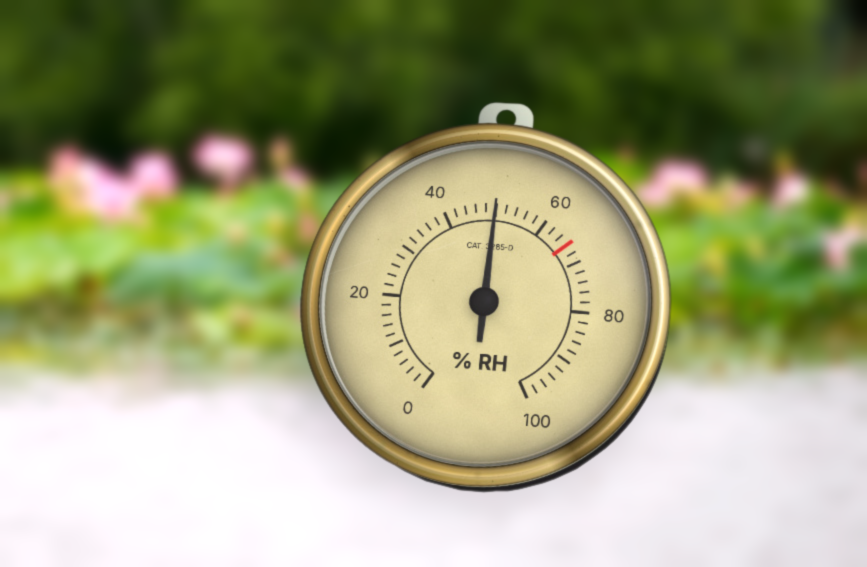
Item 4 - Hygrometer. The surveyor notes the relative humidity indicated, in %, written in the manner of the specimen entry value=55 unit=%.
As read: value=50 unit=%
